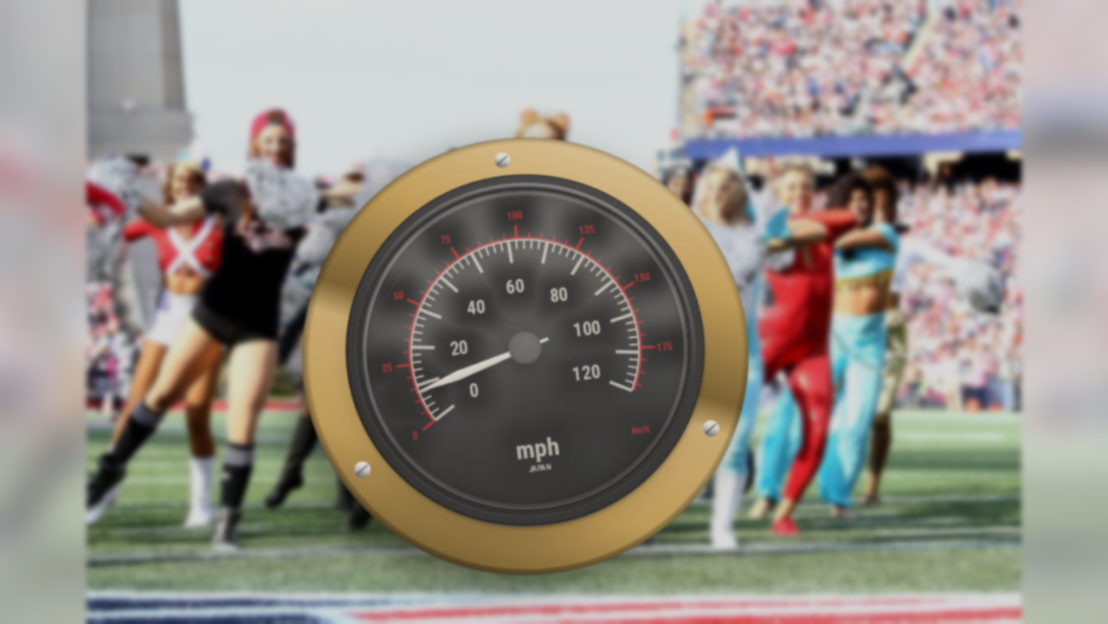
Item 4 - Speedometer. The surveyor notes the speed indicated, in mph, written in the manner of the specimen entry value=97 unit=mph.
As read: value=8 unit=mph
